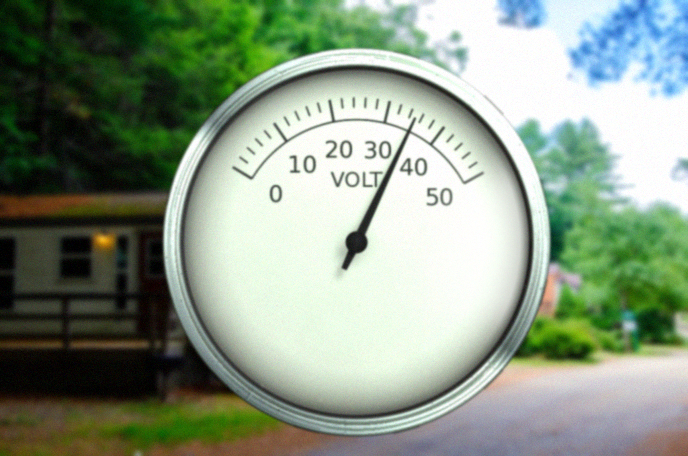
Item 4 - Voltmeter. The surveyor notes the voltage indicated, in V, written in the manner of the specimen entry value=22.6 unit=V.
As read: value=35 unit=V
